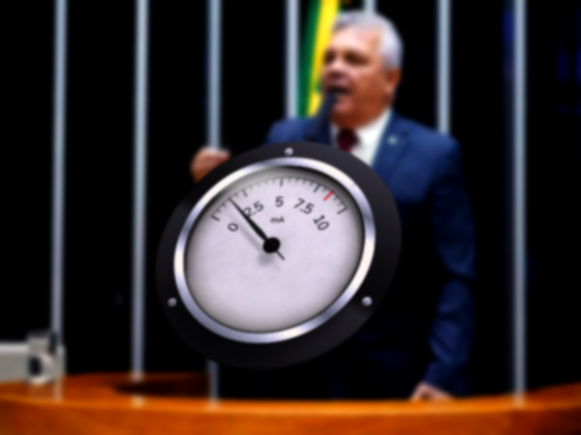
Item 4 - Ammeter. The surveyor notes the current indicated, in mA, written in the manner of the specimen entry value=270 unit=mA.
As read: value=1.5 unit=mA
